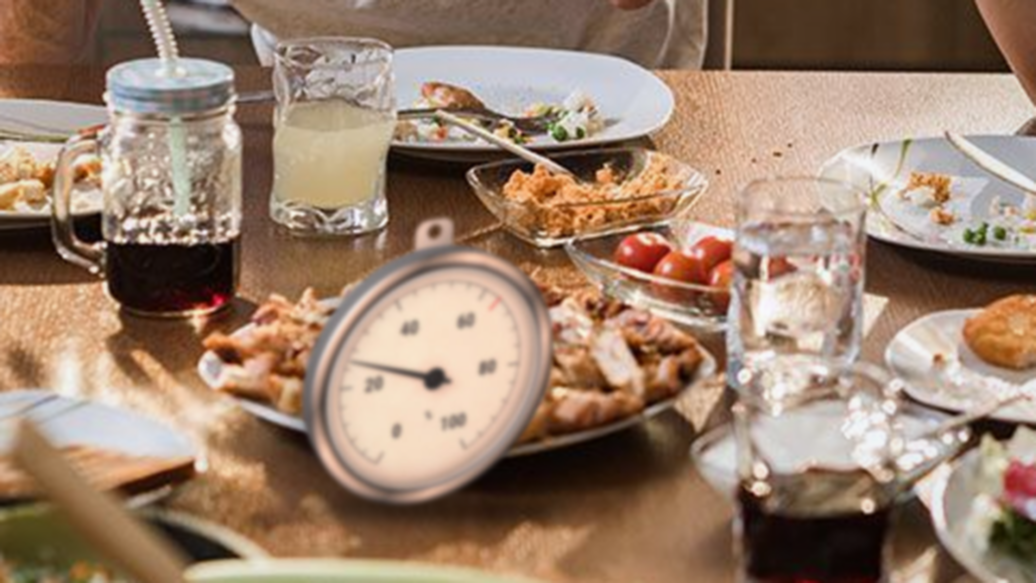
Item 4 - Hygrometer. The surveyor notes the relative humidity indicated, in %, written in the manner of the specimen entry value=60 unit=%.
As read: value=26 unit=%
